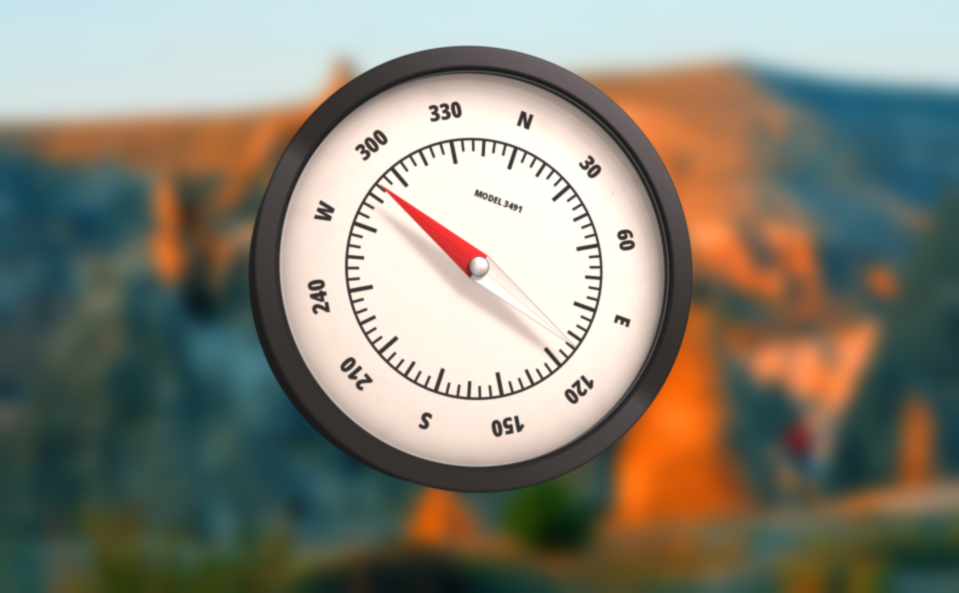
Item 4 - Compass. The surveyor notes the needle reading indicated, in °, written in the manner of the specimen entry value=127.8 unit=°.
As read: value=290 unit=°
